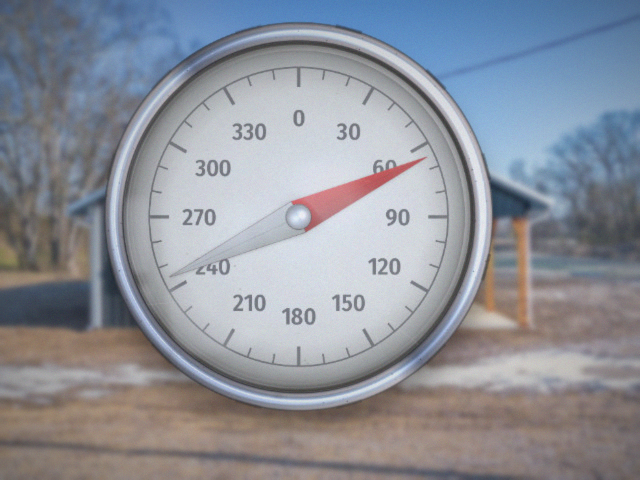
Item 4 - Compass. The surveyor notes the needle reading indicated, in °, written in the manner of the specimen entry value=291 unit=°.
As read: value=65 unit=°
